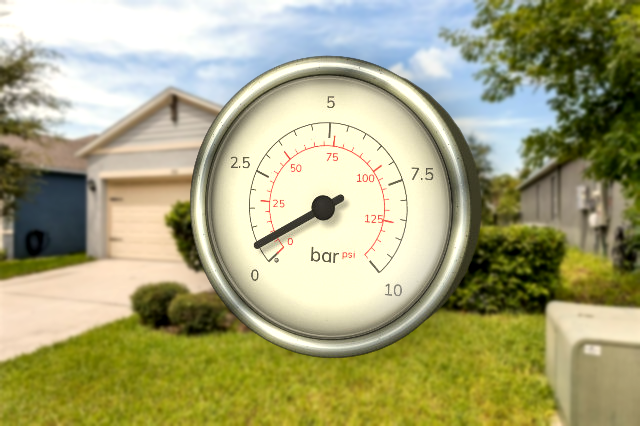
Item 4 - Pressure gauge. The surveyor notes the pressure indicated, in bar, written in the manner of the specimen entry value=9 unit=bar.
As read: value=0.5 unit=bar
